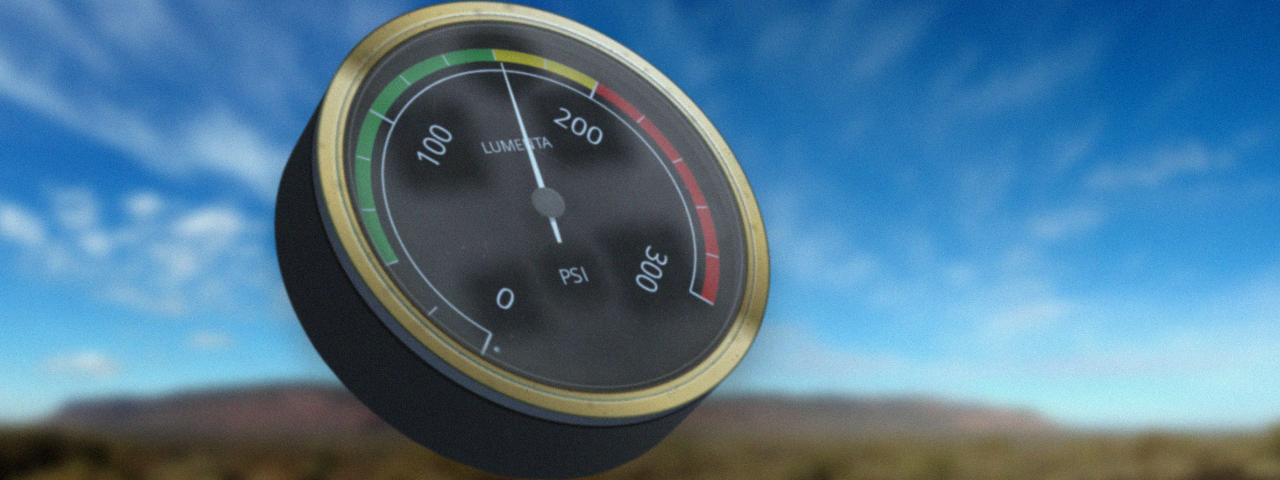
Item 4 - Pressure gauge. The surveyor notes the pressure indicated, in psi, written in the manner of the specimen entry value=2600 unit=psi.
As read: value=160 unit=psi
